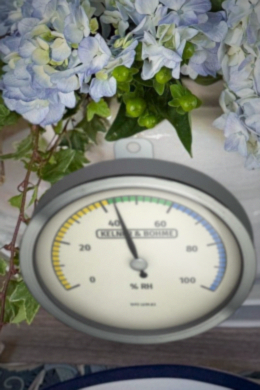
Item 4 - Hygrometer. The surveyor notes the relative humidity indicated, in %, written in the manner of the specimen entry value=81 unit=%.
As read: value=44 unit=%
